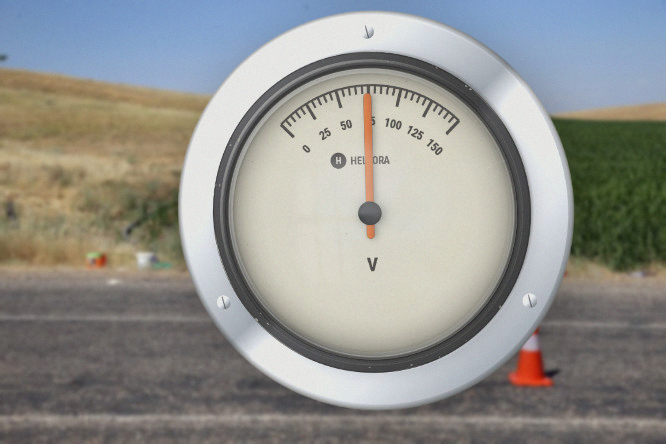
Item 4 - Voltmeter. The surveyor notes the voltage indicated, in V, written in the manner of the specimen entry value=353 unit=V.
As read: value=75 unit=V
